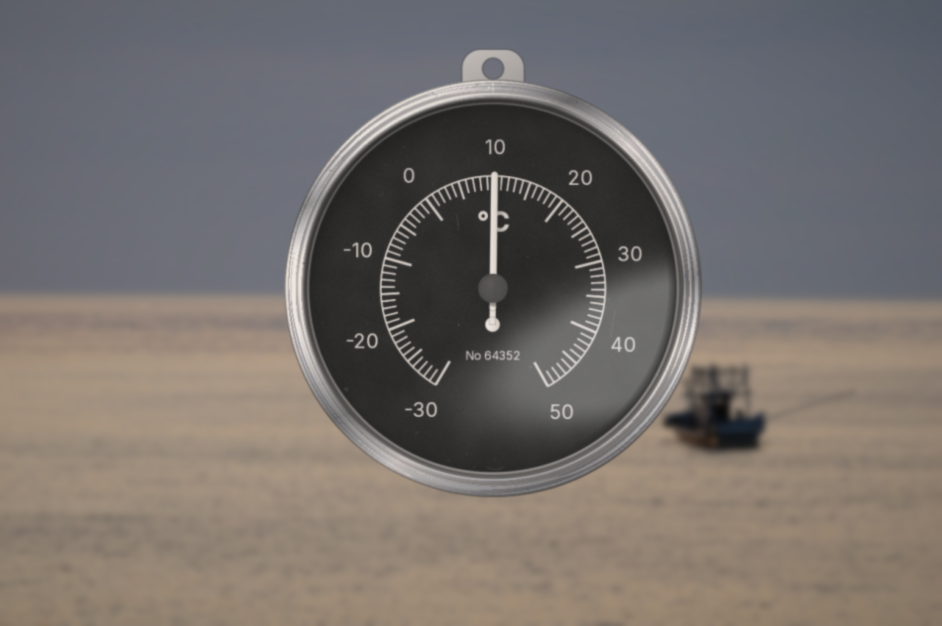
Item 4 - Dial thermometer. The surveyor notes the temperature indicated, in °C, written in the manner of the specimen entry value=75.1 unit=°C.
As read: value=10 unit=°C
